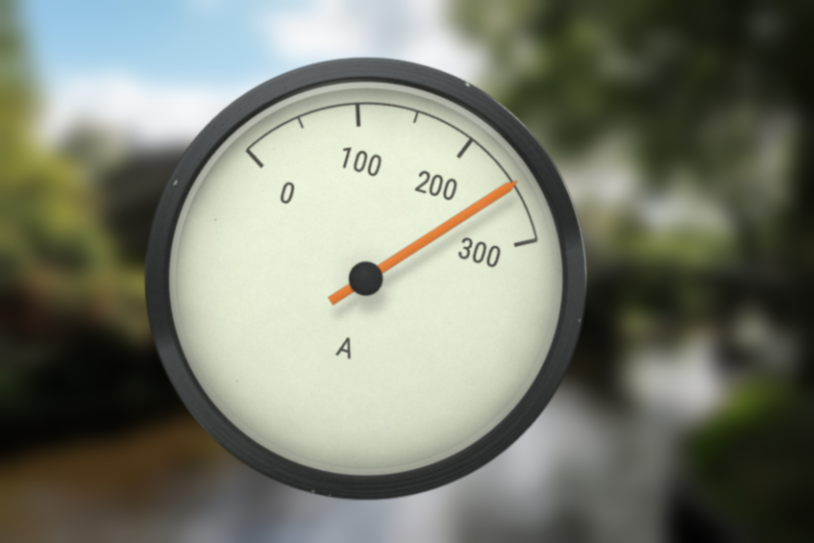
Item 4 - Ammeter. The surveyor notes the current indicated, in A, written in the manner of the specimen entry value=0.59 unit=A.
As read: value=250 unit=A
